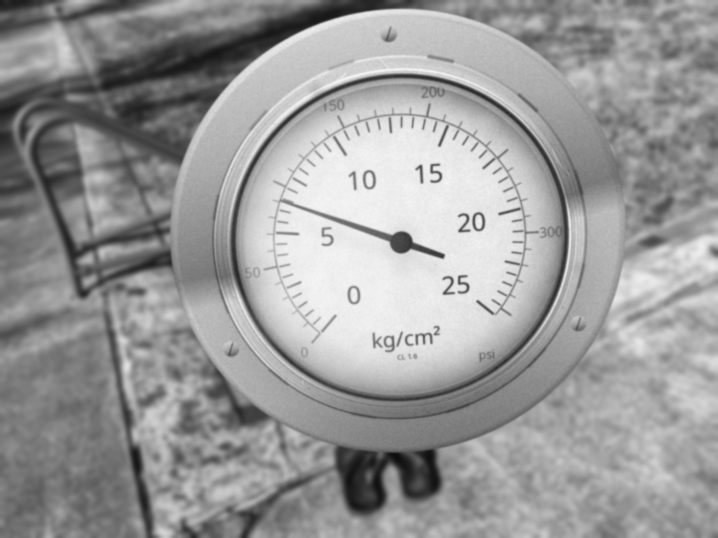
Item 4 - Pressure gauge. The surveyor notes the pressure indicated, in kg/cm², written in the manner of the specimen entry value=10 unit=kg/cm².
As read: value=6.5 unit=kg/cm²
